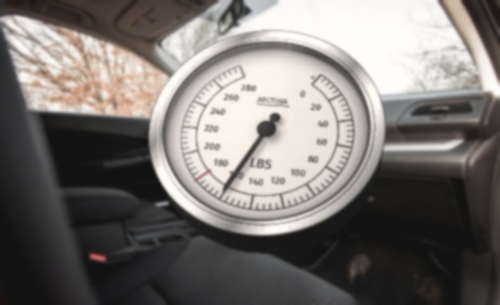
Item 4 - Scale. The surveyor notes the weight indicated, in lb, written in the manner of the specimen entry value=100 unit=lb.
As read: value=160 unit=lb
